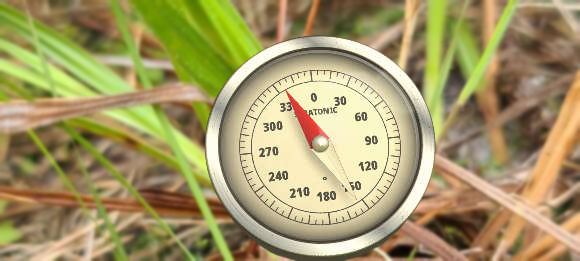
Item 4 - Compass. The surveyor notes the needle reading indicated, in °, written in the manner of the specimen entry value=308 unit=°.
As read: value=335 unit=°
